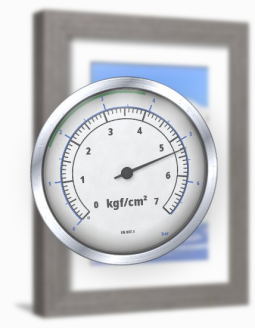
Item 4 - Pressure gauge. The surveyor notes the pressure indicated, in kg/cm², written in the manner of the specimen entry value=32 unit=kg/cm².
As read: value=5.3 unit=kg/cm²
